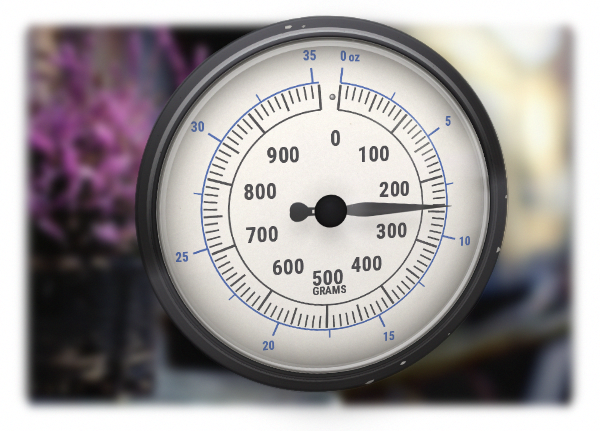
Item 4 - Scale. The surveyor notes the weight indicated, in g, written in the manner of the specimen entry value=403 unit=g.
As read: value=240 unit=g
